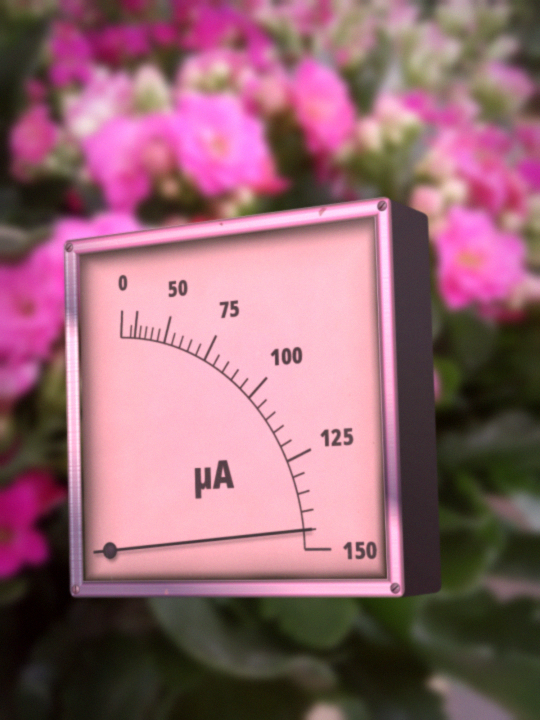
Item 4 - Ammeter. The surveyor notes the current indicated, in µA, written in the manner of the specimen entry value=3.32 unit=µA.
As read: value=145 unit=µA
